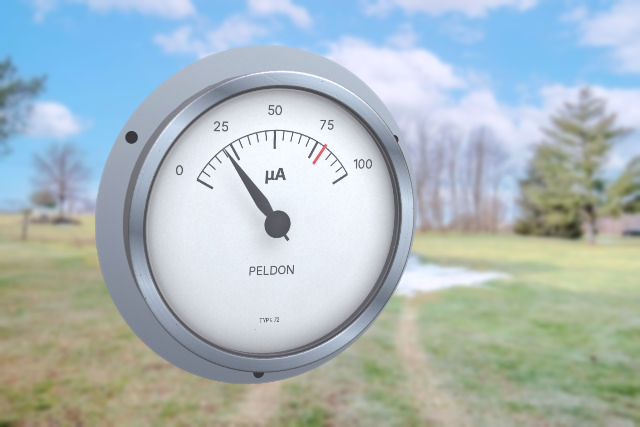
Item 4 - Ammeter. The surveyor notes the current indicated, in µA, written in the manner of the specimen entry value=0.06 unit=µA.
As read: value=20 unit=µA
